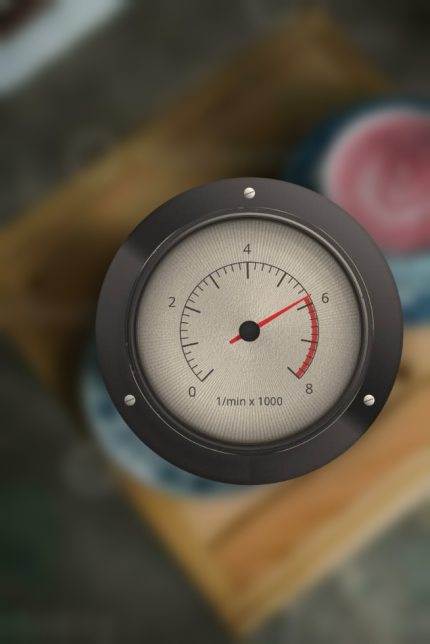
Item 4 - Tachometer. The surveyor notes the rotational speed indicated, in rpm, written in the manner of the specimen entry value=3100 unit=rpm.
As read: value=5800 unit=rpm
